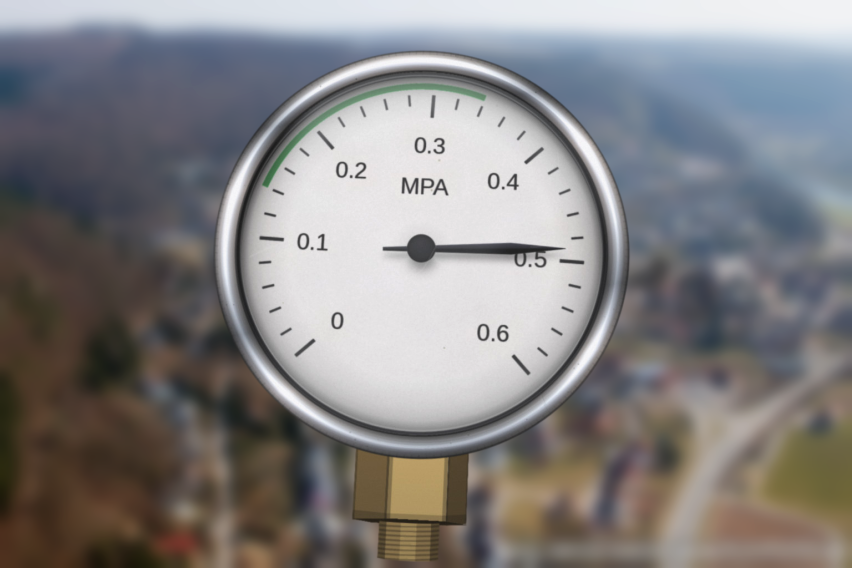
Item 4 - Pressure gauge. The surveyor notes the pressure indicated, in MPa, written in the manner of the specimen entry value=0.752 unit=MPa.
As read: value=0.49 unit=MPa
